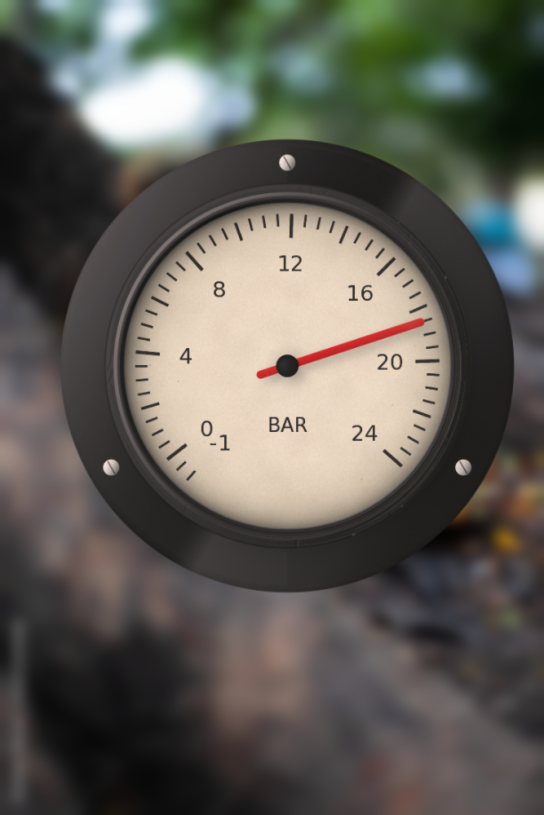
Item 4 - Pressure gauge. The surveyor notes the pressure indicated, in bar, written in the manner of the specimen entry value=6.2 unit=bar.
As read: value=18.5 unit=bar
